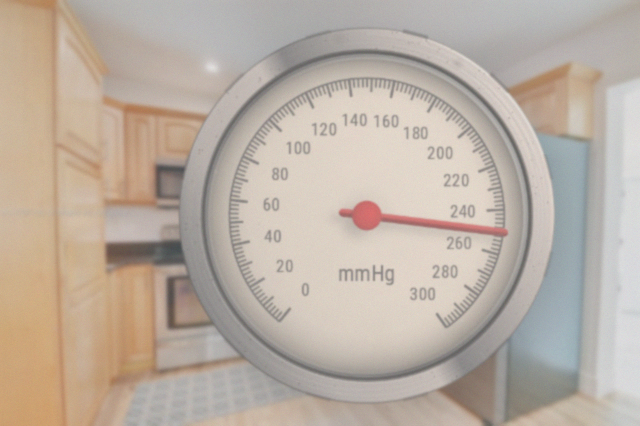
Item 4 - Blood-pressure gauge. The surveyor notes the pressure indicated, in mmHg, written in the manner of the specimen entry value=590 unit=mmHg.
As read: value=250 unit=mmHg
